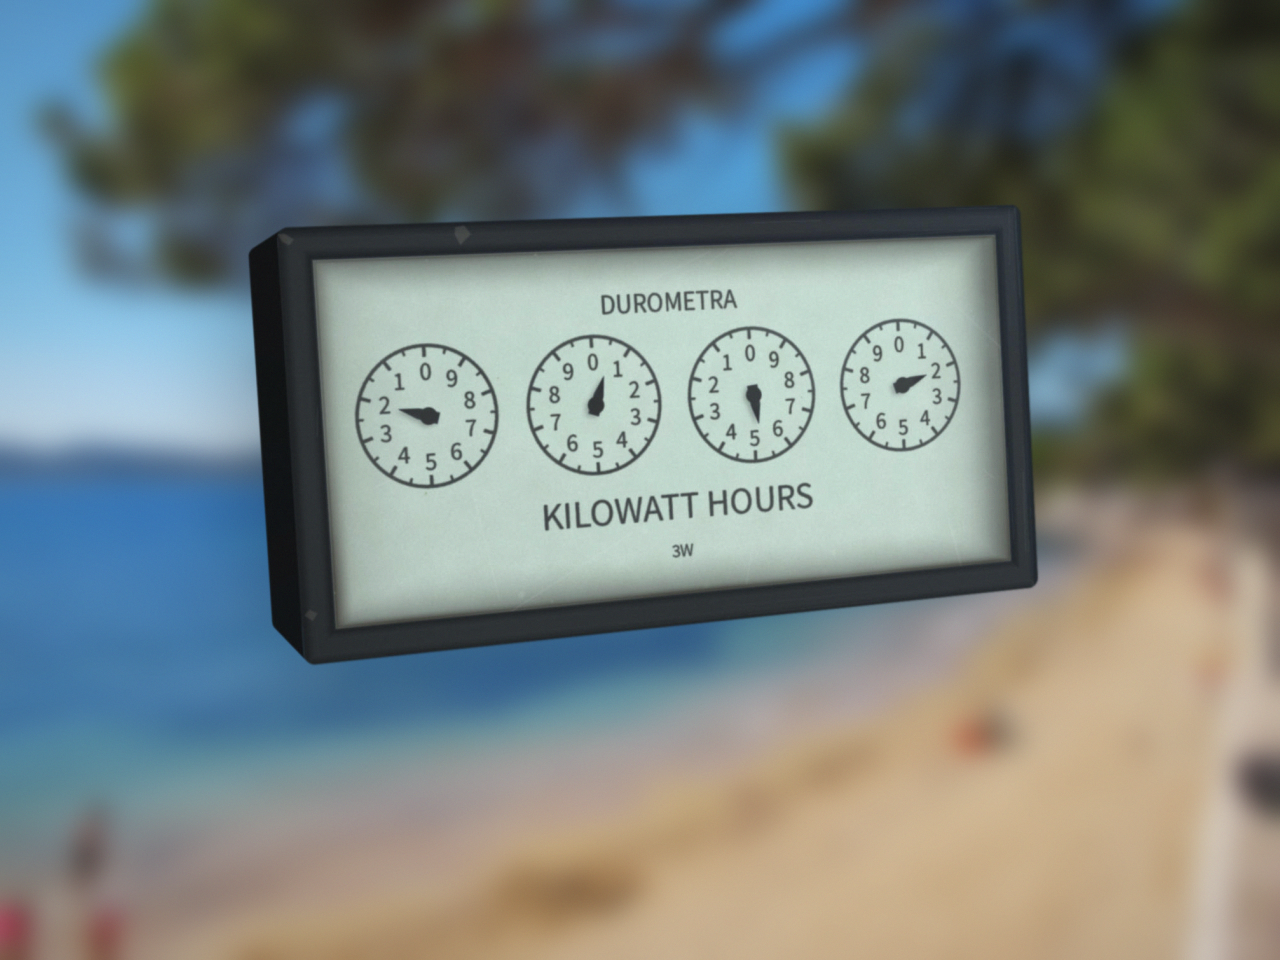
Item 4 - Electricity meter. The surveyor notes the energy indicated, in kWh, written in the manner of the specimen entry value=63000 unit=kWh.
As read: value=2052 unit=kWh
